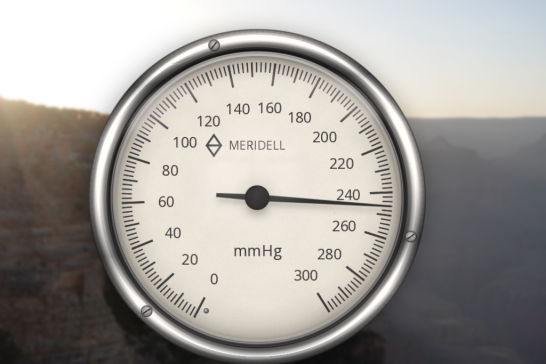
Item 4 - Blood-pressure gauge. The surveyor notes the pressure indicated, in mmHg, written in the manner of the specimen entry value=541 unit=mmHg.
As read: value=246 unit=mmHg
